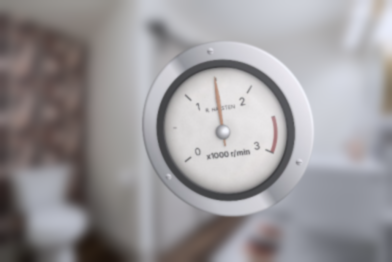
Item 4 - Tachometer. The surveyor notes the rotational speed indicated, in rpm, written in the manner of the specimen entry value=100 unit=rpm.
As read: value=1500 unit=rpm
